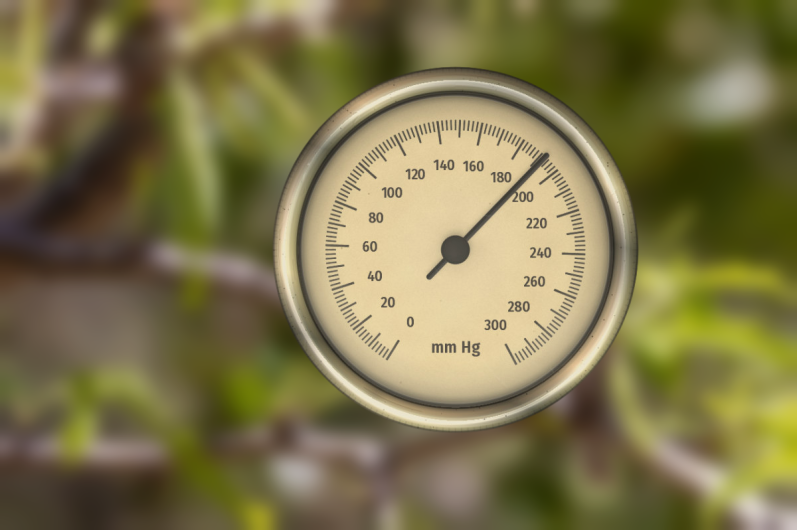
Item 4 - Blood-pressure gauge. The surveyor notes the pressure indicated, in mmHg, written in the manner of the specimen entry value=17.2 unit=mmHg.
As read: value=192 unit=mmHg
